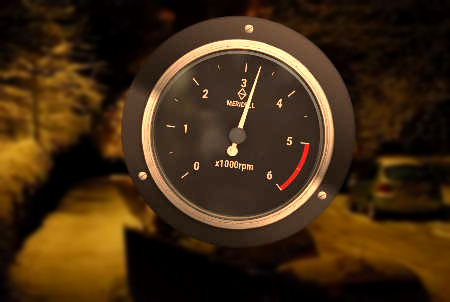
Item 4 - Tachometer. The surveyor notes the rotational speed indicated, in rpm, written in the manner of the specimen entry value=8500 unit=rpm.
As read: value=3250 unit=rpm
